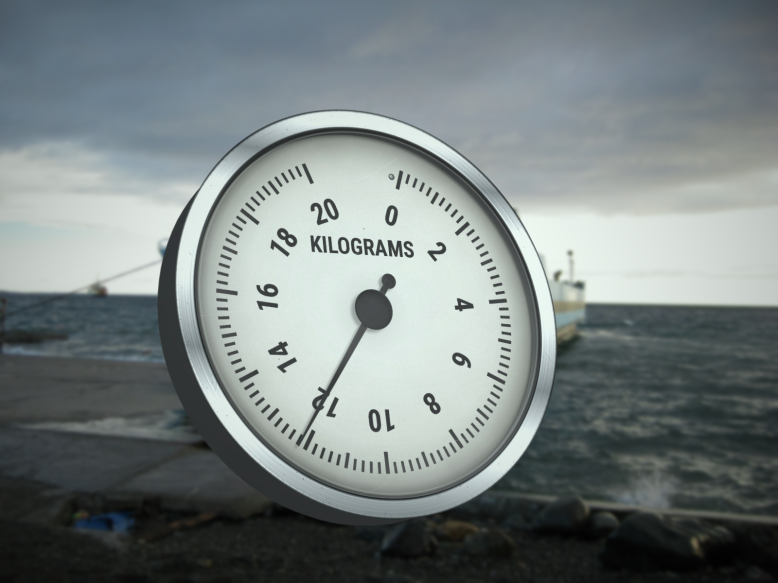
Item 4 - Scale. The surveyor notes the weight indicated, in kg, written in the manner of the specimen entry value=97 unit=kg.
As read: value=12.2 unit=kg
